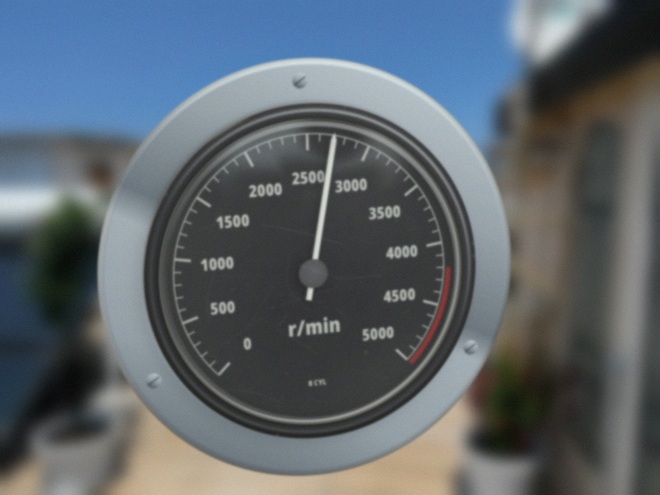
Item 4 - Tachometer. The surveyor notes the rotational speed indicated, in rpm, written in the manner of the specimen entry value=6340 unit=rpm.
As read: value=2700 unit=rpm
